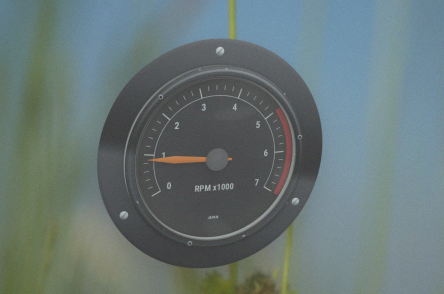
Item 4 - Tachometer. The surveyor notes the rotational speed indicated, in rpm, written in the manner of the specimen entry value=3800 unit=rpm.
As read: value=900 unit=rpm
